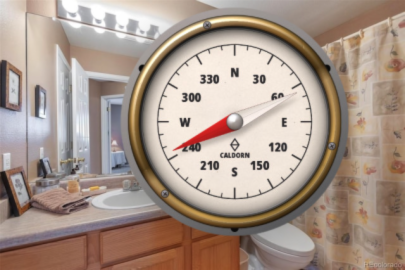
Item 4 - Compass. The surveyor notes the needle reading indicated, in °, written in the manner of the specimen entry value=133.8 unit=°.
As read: value=245 unit=°
